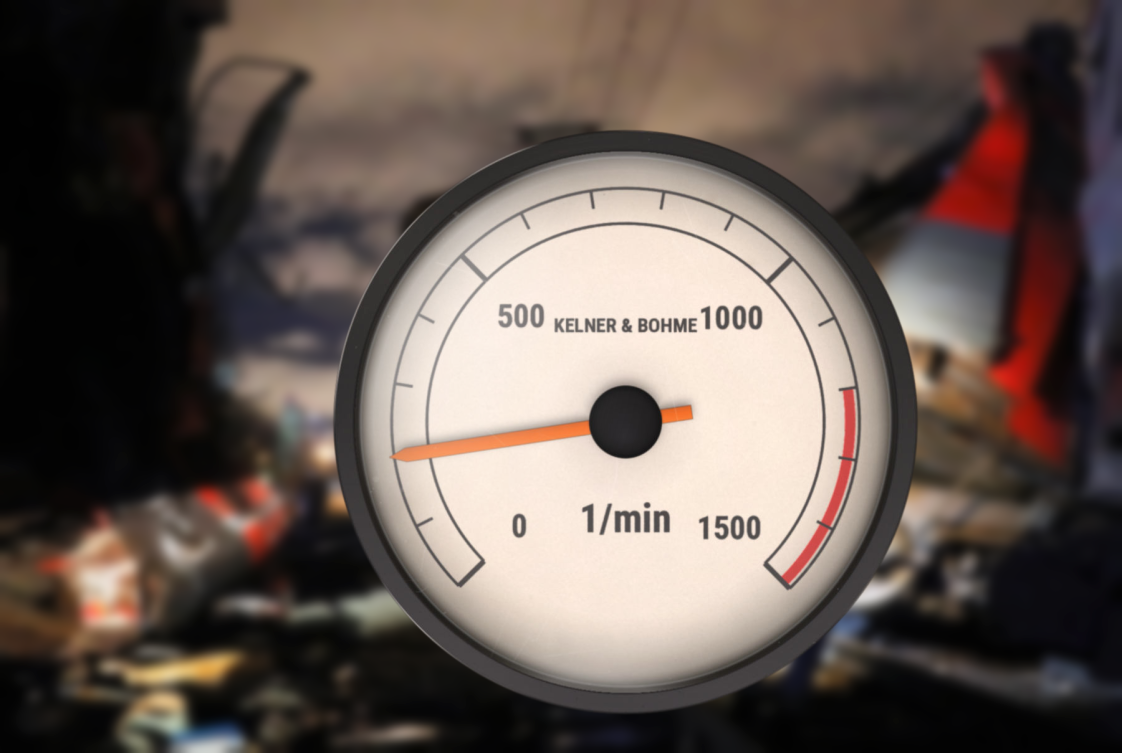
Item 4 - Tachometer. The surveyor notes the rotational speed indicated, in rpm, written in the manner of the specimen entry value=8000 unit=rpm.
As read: value=200 unit=rpm
